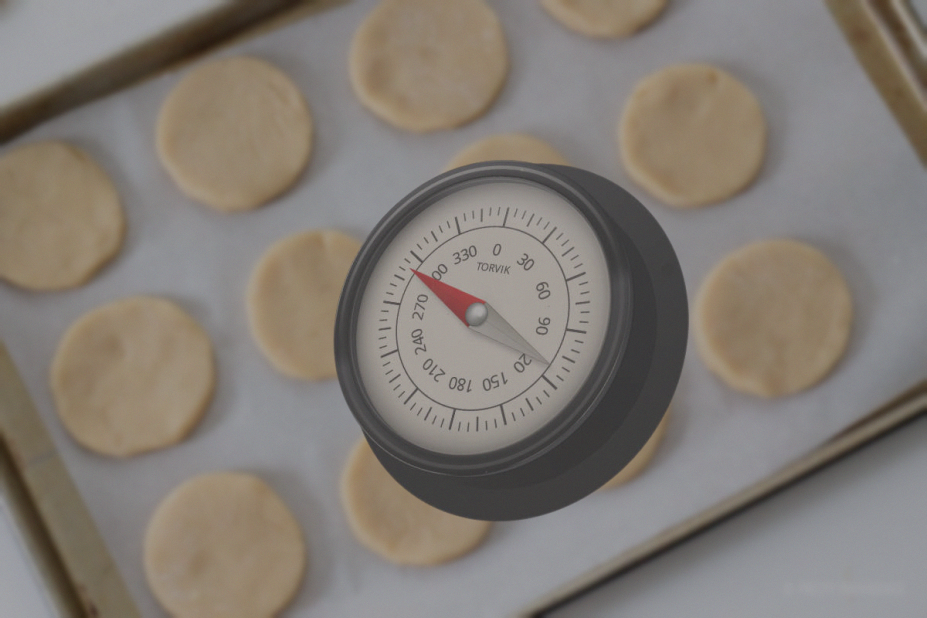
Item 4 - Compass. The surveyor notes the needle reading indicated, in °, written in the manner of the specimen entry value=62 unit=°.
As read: value=292.5 unit=°
